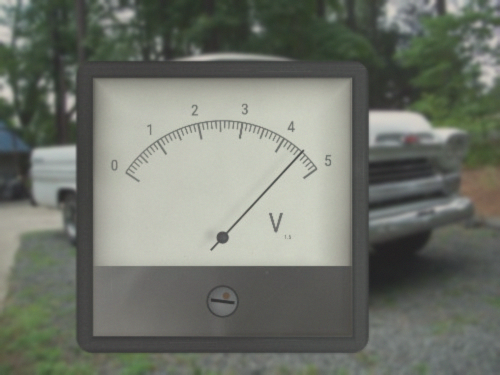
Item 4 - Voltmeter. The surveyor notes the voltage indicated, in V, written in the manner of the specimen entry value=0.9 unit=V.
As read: value=4.5 unit=V
